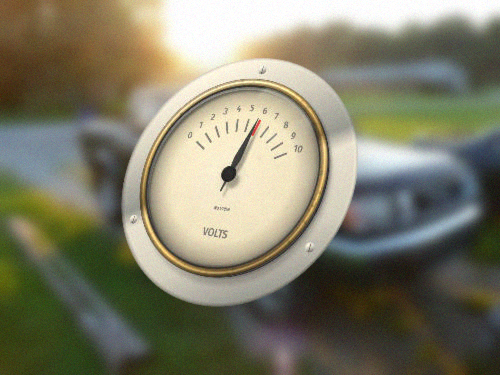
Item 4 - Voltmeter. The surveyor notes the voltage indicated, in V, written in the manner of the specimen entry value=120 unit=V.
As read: value=6 unit=V
